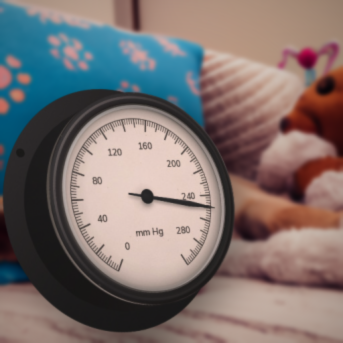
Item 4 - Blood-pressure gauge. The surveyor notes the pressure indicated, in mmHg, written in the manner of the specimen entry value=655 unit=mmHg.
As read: value=250 unit=mmHg
